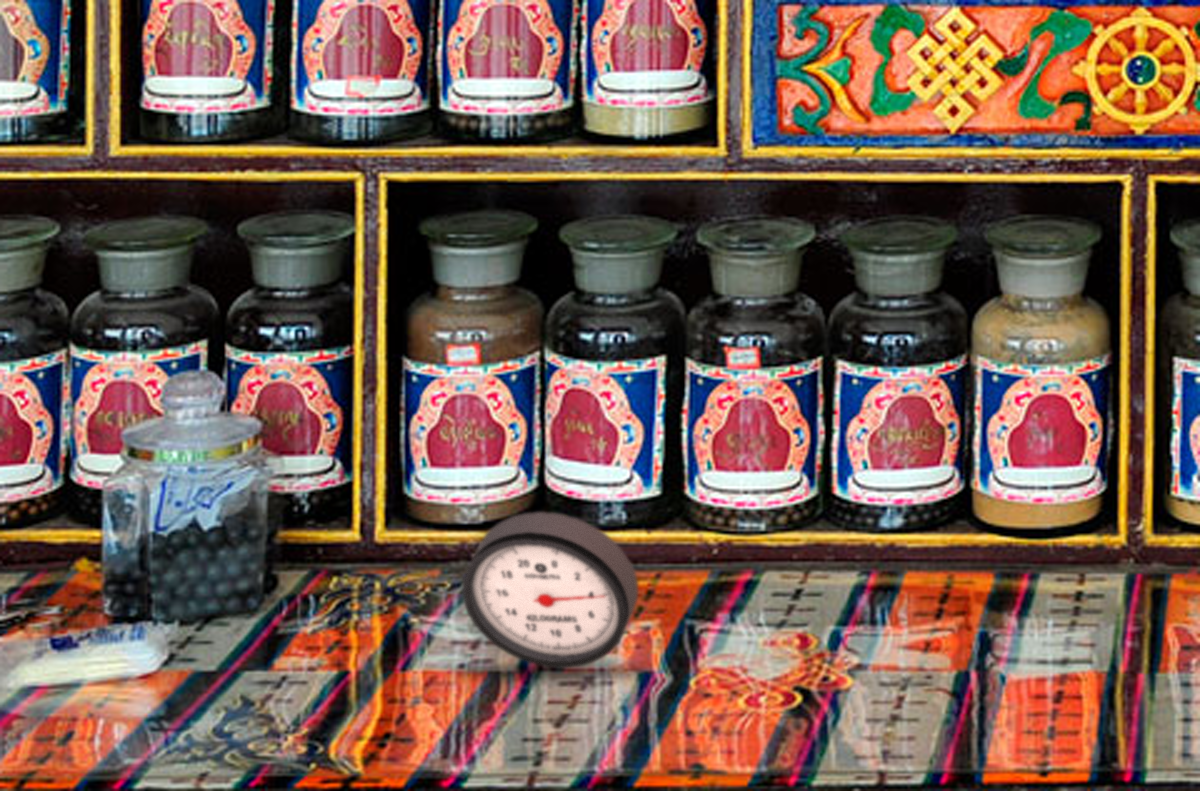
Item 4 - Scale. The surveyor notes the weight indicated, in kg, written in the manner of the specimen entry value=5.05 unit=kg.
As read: value=4 unit=kg
